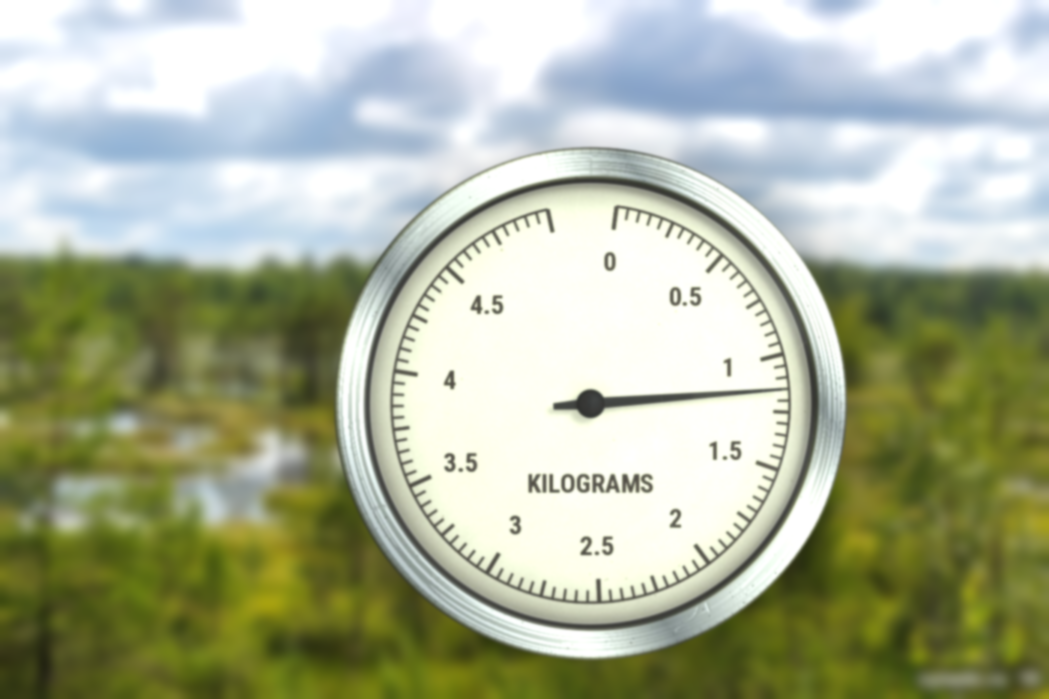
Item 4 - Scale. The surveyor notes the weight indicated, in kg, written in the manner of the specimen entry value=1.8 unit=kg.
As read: value=1.15 unit=kg
